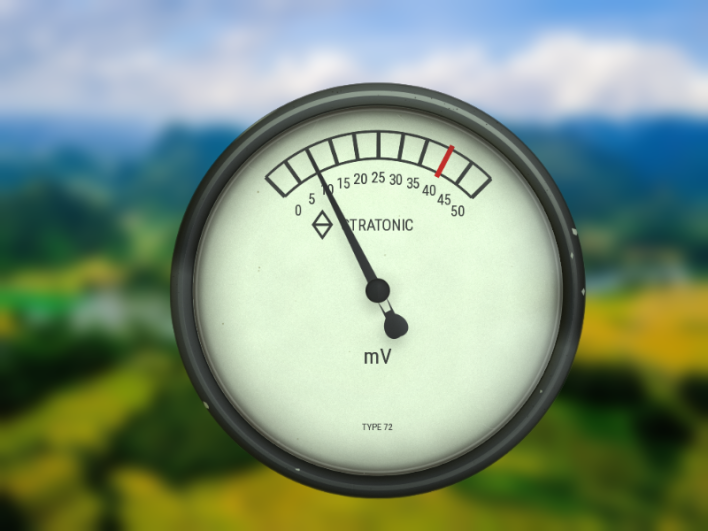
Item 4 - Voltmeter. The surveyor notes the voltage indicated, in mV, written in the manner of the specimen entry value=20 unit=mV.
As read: value=10 unit=mV
